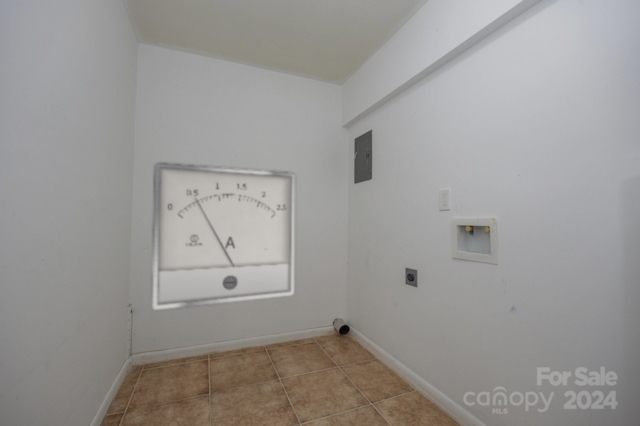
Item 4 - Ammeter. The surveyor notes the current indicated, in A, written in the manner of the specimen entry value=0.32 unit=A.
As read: value=0.5 unit=A
